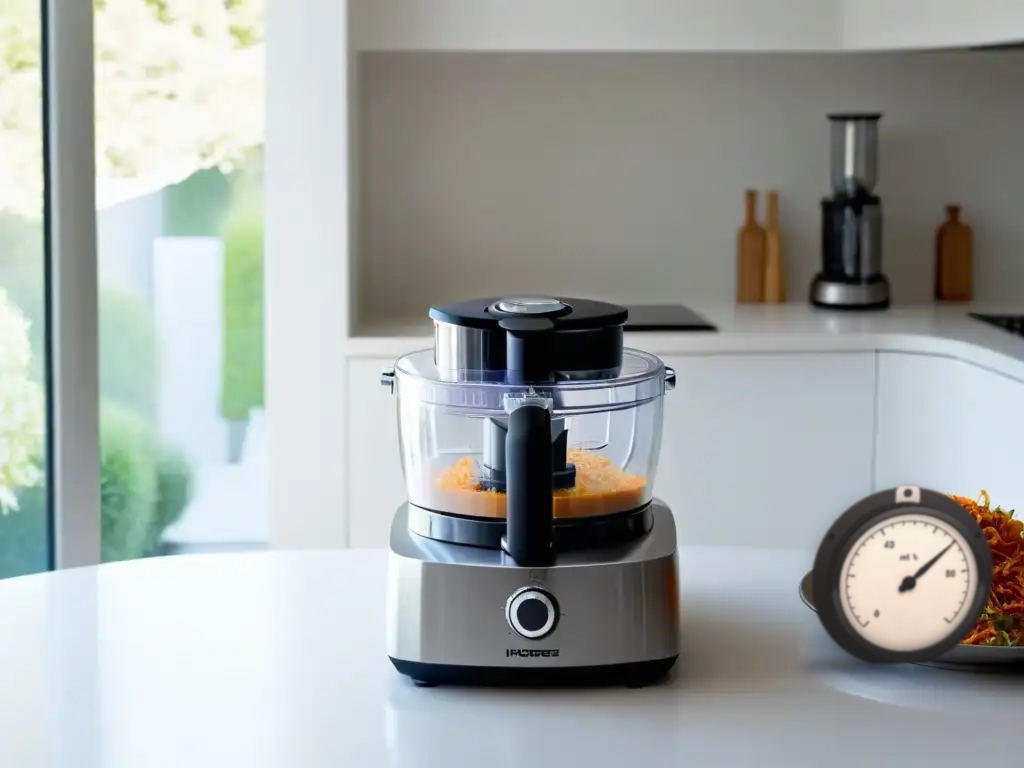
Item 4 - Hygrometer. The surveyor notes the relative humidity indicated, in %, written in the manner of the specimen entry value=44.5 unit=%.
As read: value=68 unit=%
